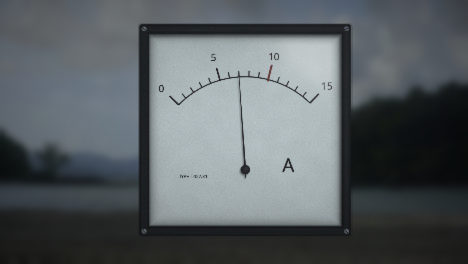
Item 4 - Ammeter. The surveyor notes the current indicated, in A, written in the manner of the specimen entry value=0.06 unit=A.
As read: value=7 unit=A
